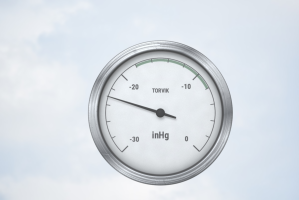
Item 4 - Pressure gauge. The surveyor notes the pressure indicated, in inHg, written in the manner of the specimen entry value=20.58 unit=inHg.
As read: value=-23 unit=inHg
